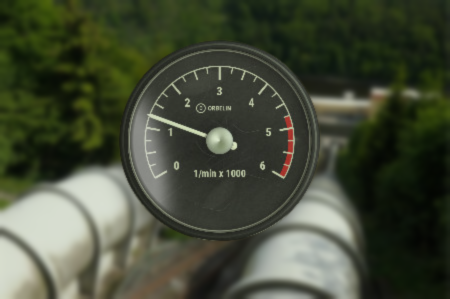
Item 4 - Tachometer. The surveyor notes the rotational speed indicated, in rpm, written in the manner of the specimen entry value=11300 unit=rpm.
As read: value=1250 unit=rpm
